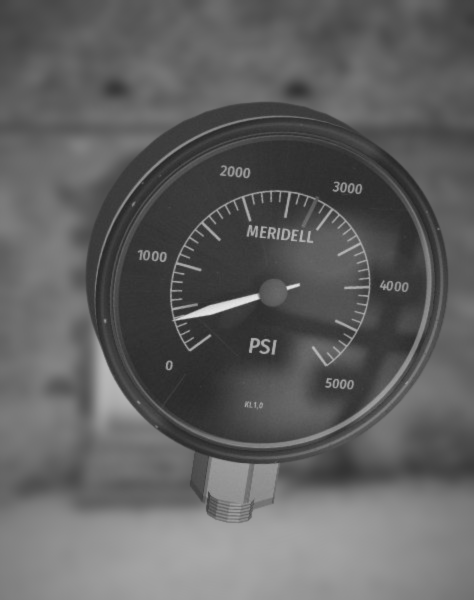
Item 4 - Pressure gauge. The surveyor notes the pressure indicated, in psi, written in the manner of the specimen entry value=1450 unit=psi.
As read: value=400 unit=psi
